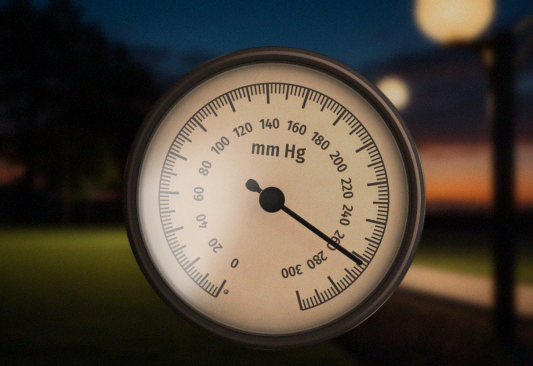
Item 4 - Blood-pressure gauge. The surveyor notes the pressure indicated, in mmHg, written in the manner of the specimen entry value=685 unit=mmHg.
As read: value=262 unit=mmHg
